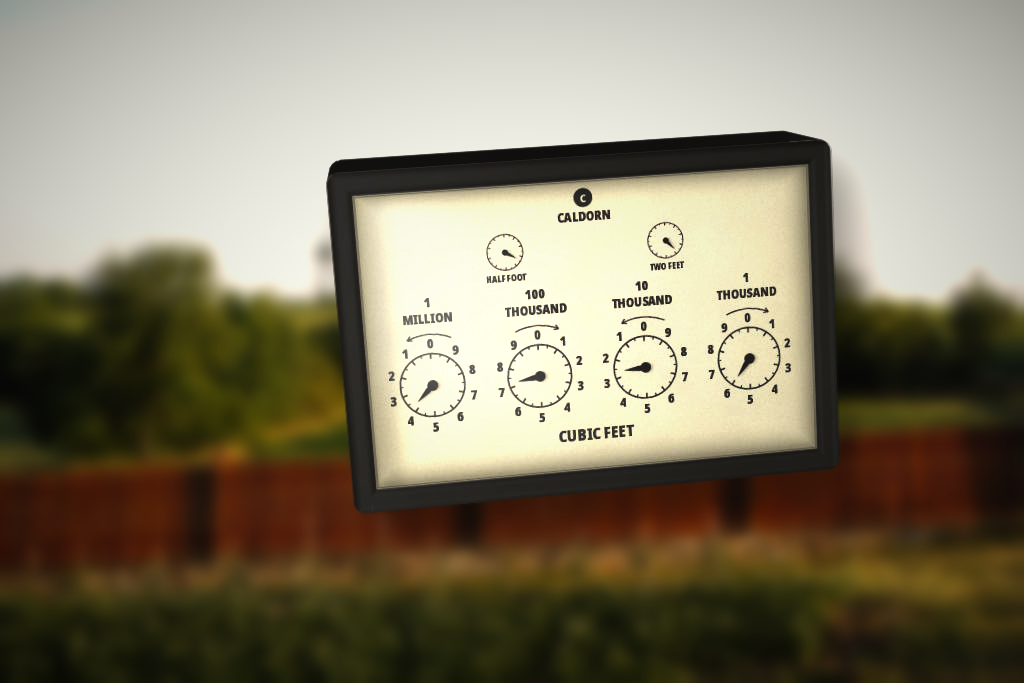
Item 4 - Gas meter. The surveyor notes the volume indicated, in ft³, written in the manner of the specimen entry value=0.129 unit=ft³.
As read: value=372600 unit=ft³
